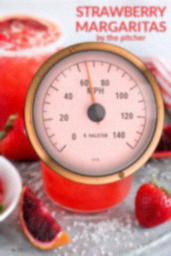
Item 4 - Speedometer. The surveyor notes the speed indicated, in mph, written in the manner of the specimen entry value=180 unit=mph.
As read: value=65 unit=mph
